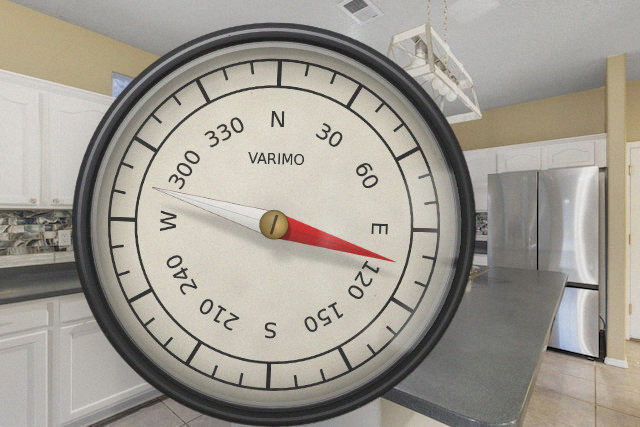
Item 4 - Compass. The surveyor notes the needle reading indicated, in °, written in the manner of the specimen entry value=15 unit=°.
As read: value=105 unit=°
